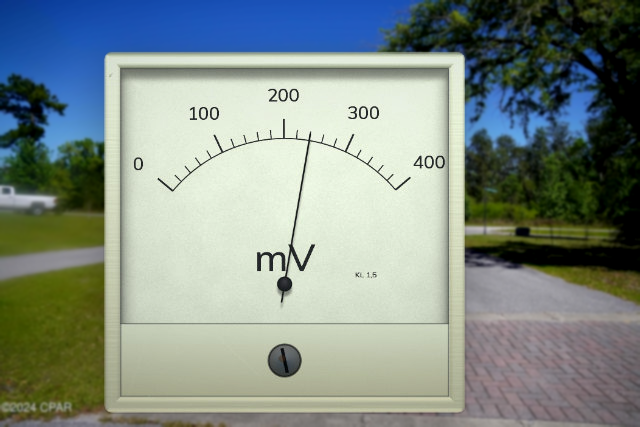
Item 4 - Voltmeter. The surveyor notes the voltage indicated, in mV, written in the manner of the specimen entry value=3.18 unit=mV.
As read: value=240 unit=mV
